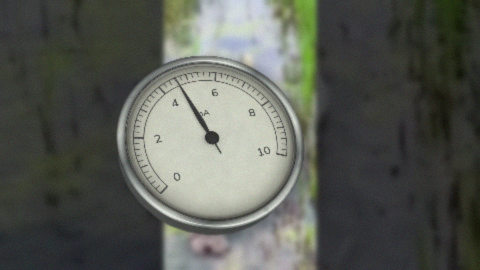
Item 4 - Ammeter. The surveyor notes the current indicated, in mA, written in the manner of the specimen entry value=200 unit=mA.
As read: value=4.6 unit=mA
